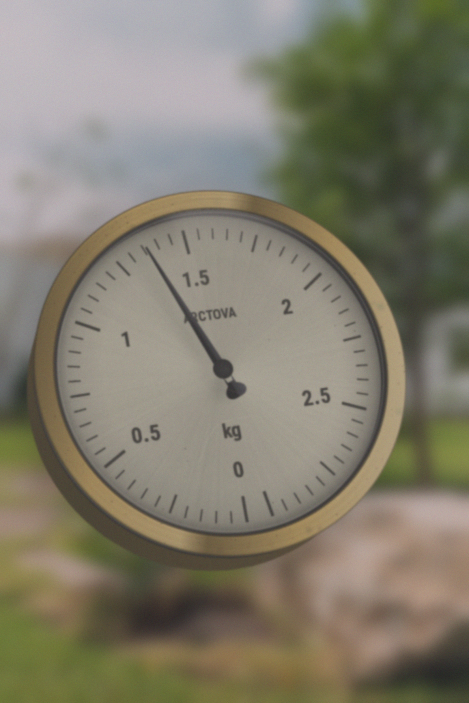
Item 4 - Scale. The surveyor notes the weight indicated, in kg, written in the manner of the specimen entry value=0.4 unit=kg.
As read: value=1.35 unit=kg
